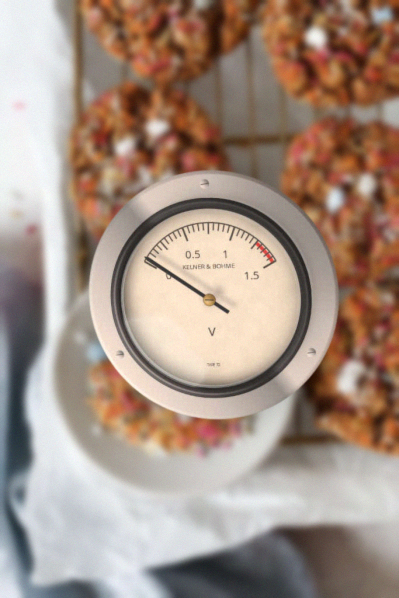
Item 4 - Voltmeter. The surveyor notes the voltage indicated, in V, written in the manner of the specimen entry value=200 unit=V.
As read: value=0.05 unit=V
